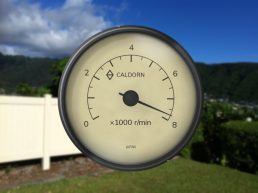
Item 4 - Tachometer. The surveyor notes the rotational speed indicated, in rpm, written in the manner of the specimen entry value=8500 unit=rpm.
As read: value=7750 unit=rpm
